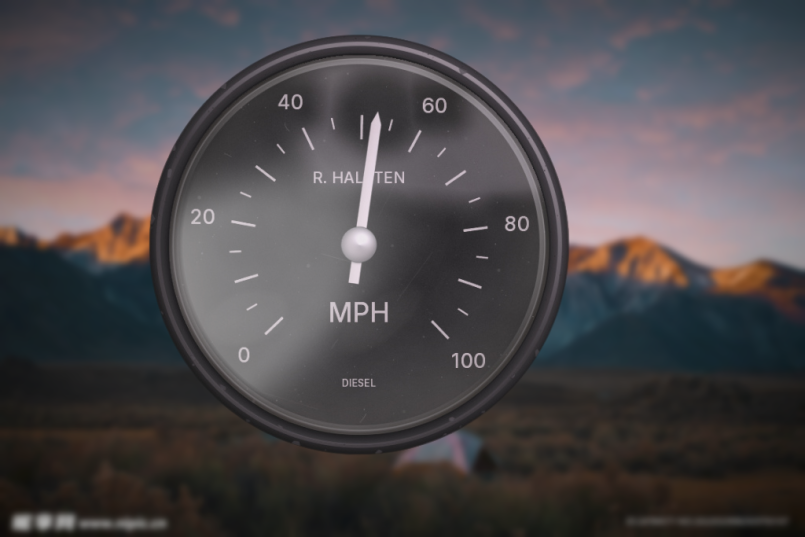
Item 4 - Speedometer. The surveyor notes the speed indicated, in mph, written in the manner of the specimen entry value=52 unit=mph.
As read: value=52.5 unit=mph
